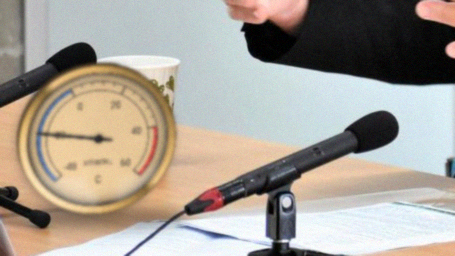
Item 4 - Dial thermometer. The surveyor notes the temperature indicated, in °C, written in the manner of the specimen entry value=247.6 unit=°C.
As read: value=-20 unit=°C
